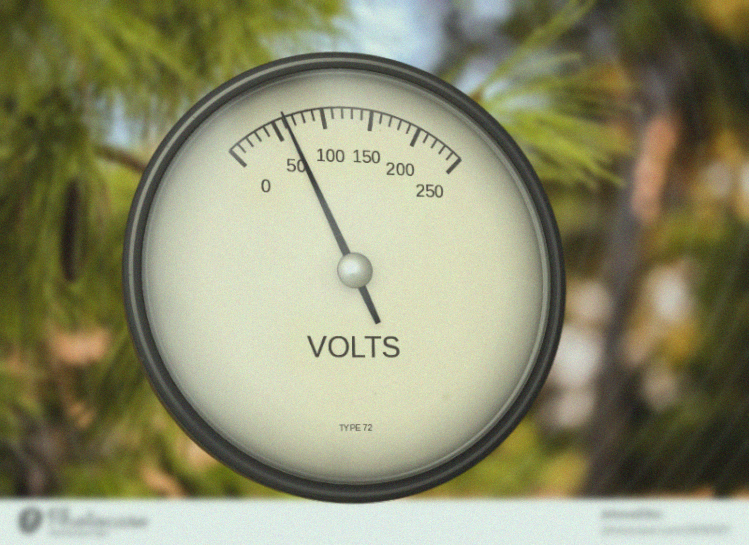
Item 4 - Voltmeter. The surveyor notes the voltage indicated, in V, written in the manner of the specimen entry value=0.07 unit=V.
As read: value=60 unit=V
